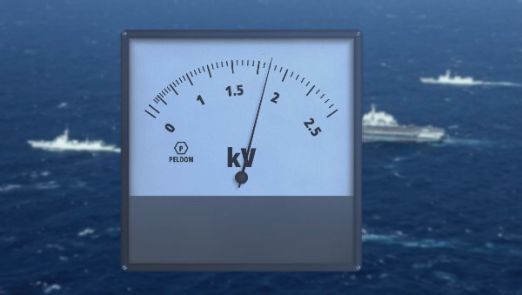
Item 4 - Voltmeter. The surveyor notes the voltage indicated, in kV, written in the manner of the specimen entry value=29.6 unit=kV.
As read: value=1.85 unit=kV
